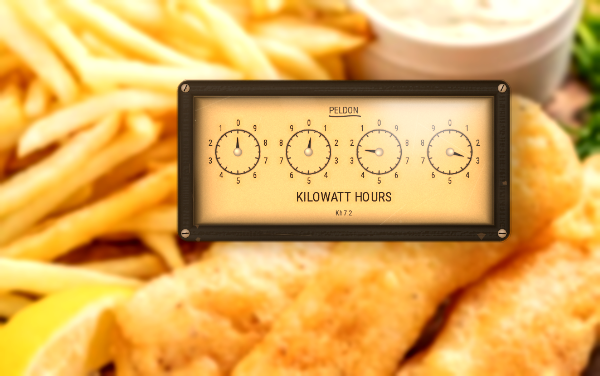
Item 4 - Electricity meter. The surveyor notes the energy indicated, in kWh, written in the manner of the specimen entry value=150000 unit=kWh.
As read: value=23 unit=kWh
